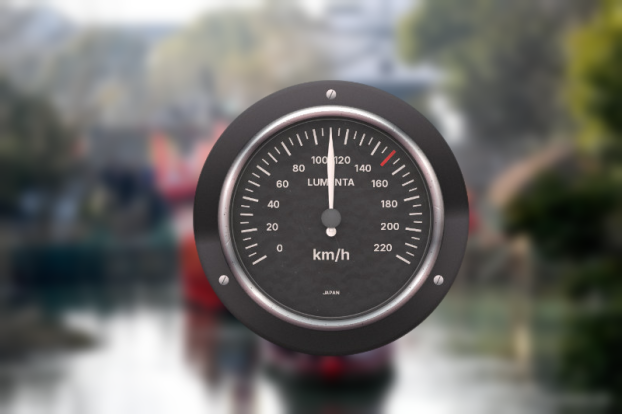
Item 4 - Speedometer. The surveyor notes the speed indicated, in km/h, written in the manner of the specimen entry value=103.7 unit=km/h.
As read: value=110 unit=km/h
